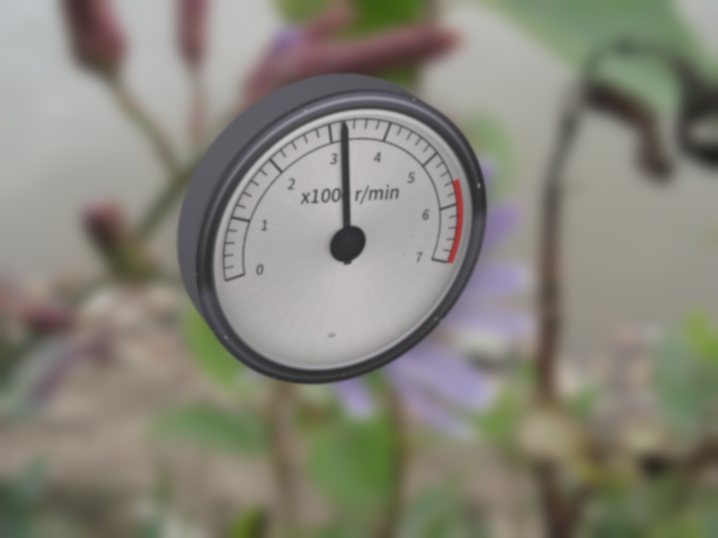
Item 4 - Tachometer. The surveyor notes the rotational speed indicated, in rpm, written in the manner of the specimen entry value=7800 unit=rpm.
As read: value=3200 unit=rpm
